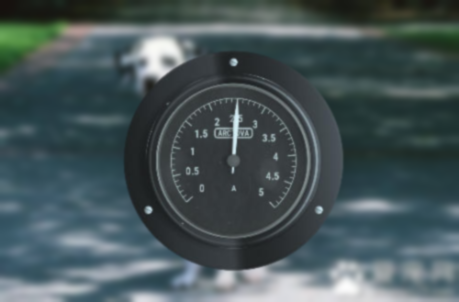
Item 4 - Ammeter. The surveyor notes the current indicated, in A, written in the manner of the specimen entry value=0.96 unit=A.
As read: value=2.5 unit=A
